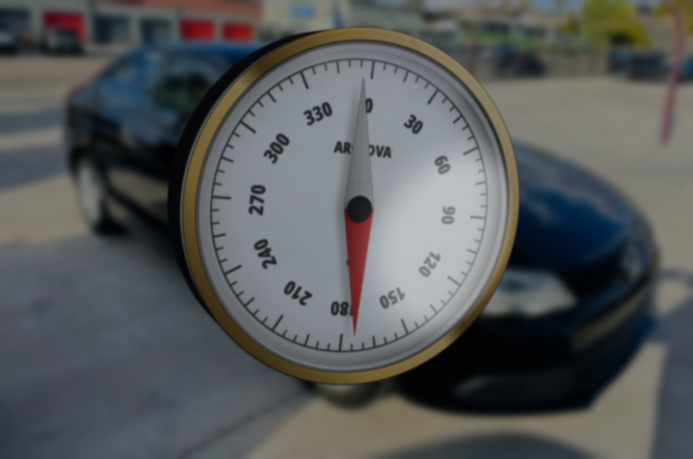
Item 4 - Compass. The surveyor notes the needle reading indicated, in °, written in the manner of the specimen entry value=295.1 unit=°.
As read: value=175 unit=°
